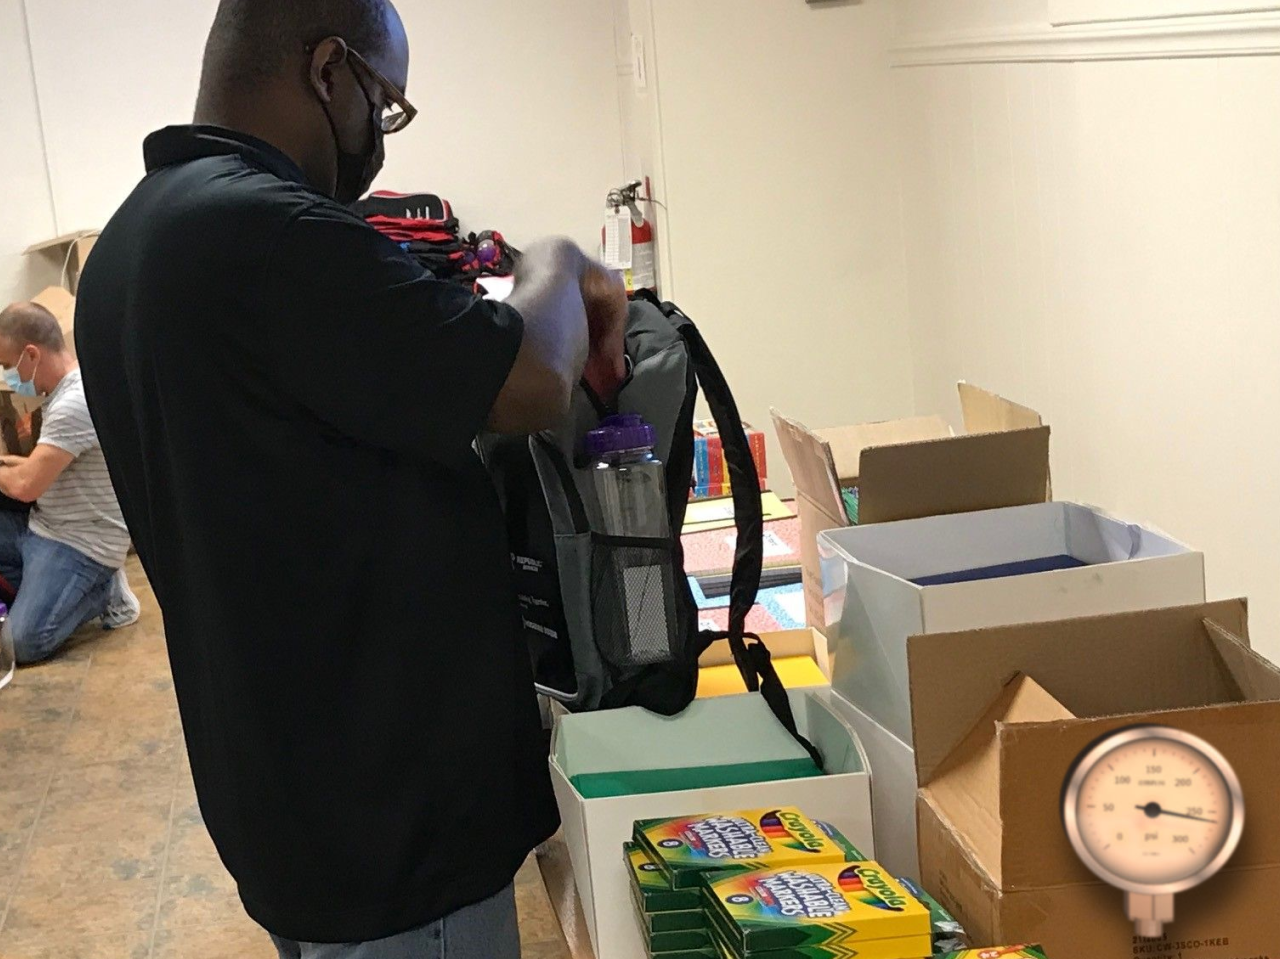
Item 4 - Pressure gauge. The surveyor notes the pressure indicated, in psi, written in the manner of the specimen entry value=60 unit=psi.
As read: value=260 unit=psi
